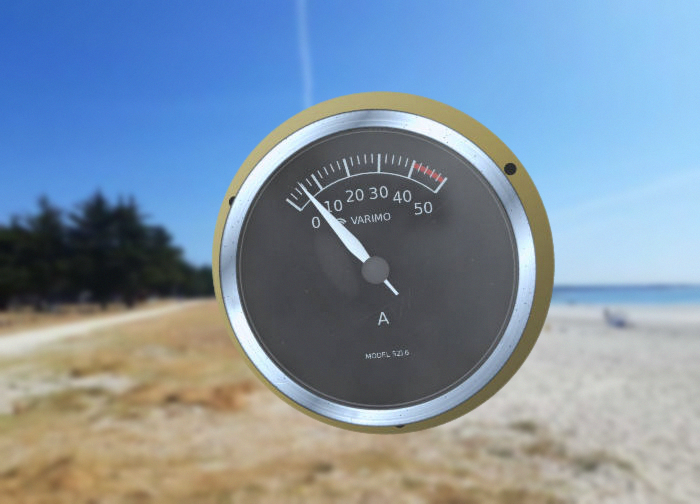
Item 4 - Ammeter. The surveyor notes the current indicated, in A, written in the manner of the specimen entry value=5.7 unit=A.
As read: value=6 unit=A
